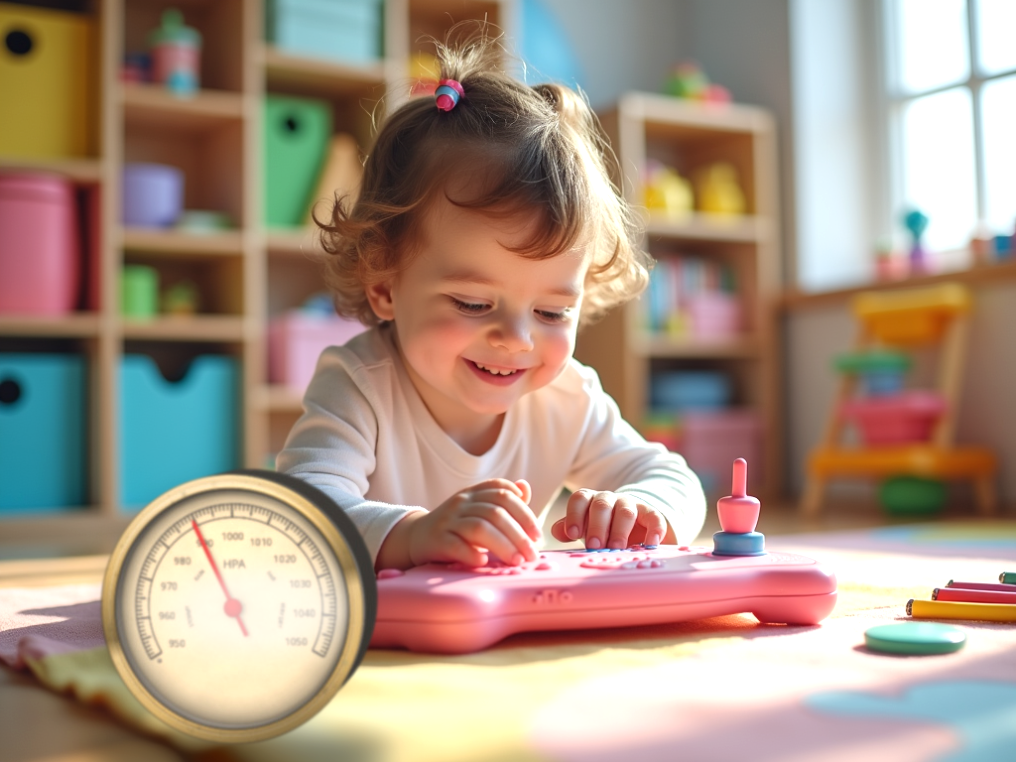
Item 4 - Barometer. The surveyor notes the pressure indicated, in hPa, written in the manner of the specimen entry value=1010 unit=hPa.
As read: value=990 unit=hPa
